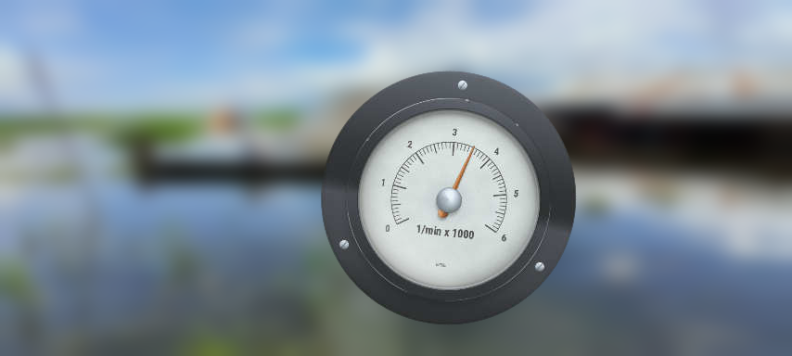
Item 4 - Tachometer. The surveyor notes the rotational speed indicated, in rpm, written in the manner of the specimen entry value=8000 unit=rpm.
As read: value=3500 unit=rpm
